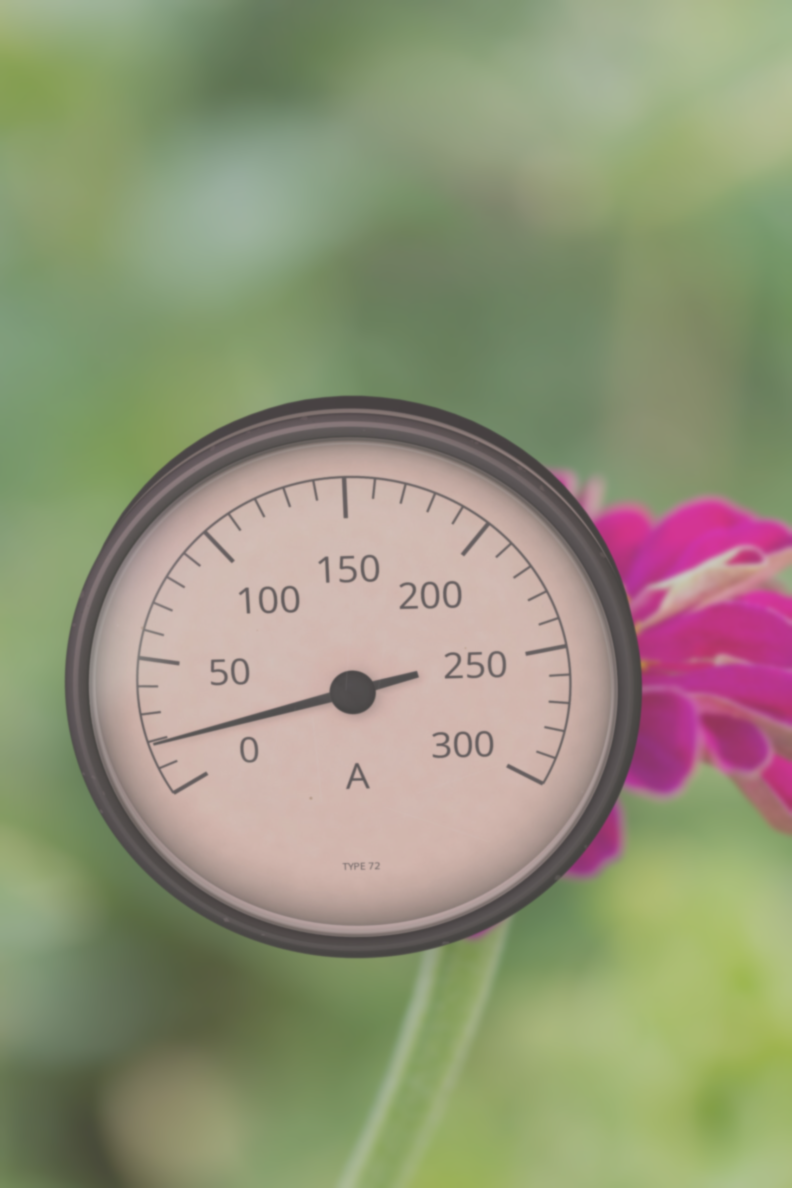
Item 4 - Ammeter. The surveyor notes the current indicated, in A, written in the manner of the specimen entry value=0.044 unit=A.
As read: value=20 unit=A
